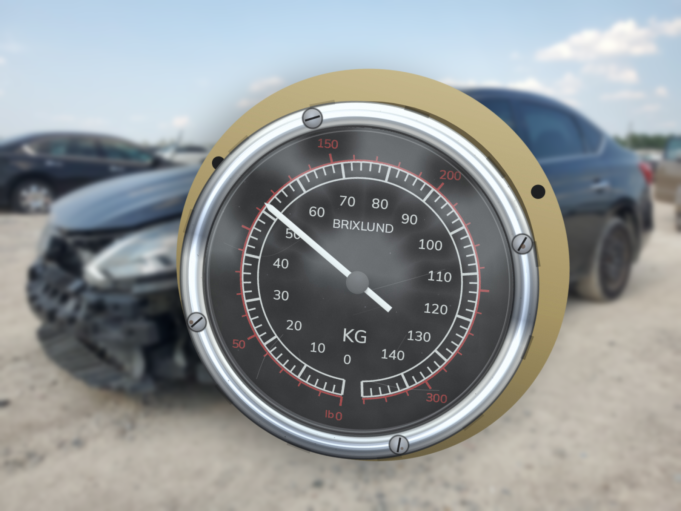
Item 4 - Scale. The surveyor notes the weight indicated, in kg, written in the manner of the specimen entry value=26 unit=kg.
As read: value=52 unit=kg
